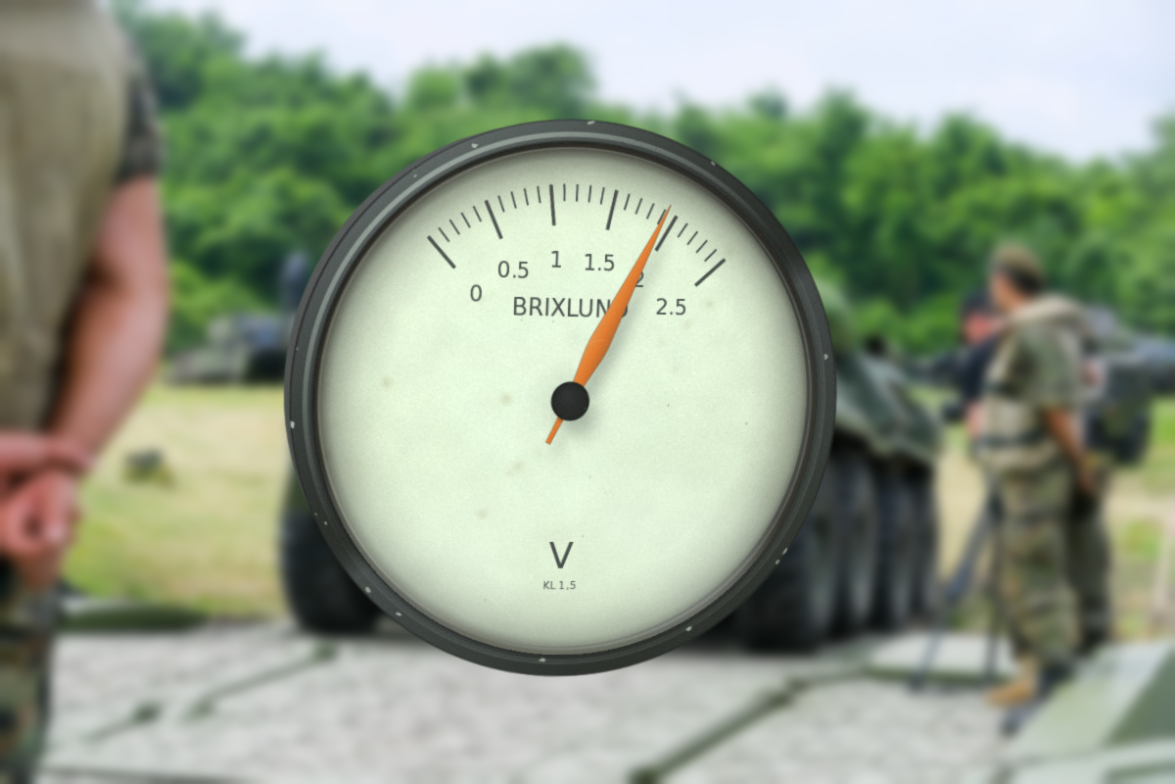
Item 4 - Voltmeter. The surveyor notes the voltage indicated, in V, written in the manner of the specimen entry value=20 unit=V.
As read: value=1.9 unit=V
